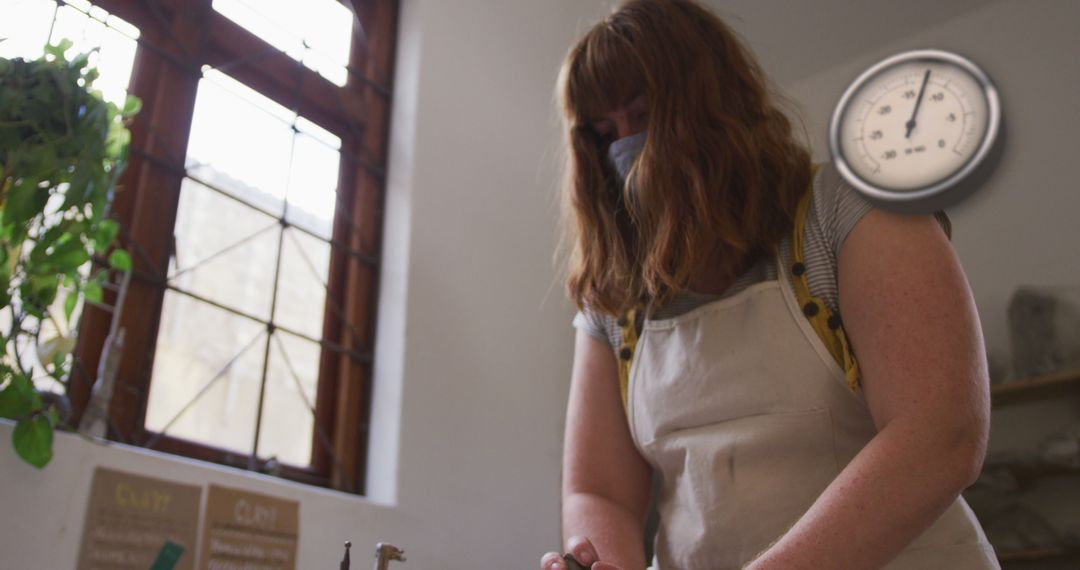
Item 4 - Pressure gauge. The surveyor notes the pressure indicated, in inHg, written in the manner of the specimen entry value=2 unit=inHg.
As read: value=-12.5 unit=inHg
